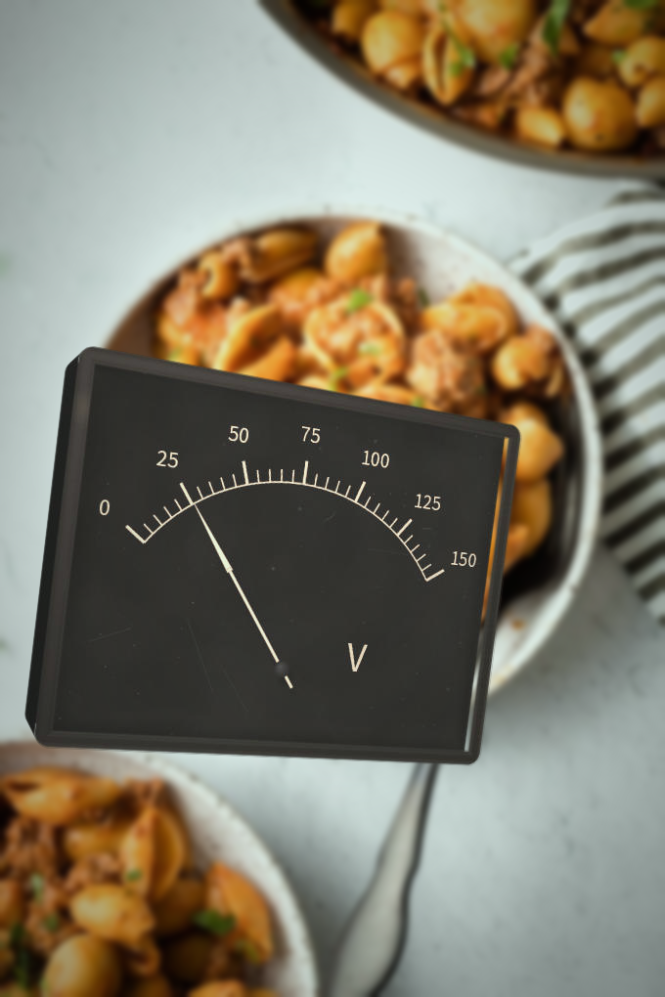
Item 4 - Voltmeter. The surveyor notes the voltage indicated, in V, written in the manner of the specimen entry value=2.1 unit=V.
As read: value=25 unit=V
